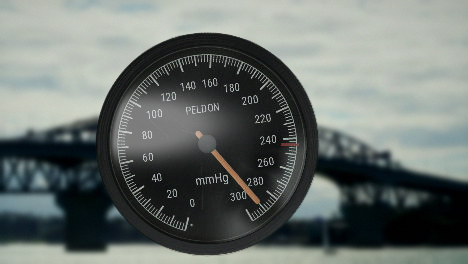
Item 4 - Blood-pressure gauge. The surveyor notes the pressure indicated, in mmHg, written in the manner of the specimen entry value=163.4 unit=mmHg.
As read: value=290 unit=mmHg
